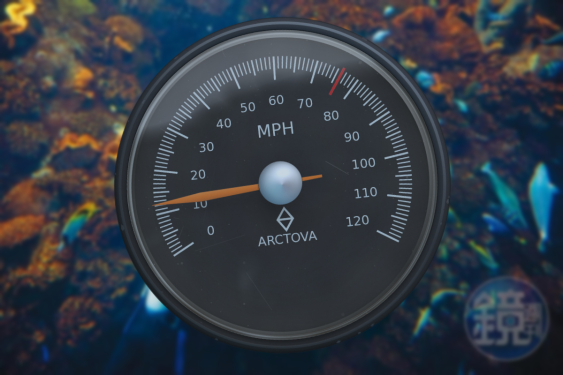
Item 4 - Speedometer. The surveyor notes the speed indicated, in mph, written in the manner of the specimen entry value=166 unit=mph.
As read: value=12 unit=mph
